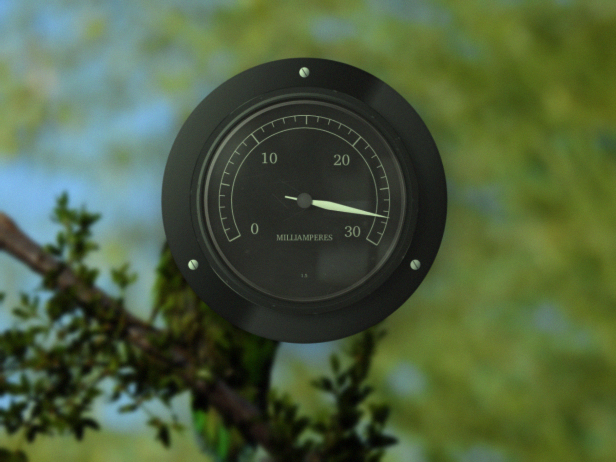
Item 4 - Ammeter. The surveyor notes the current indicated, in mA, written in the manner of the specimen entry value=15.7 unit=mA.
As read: value=27.5 unit=mA
